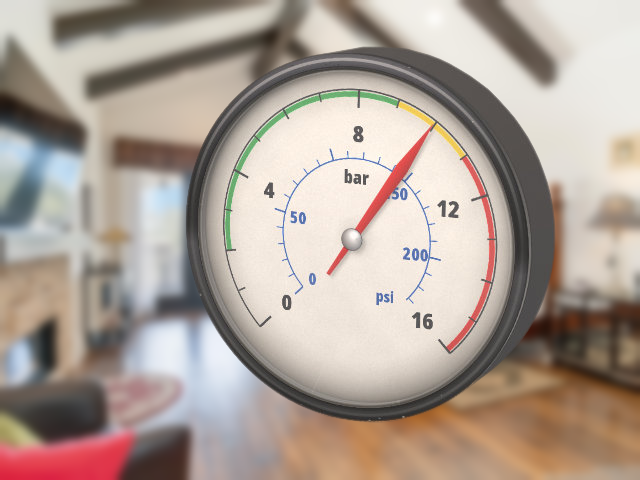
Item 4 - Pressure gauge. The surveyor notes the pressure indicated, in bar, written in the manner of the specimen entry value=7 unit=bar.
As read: value=10 unit=bar
